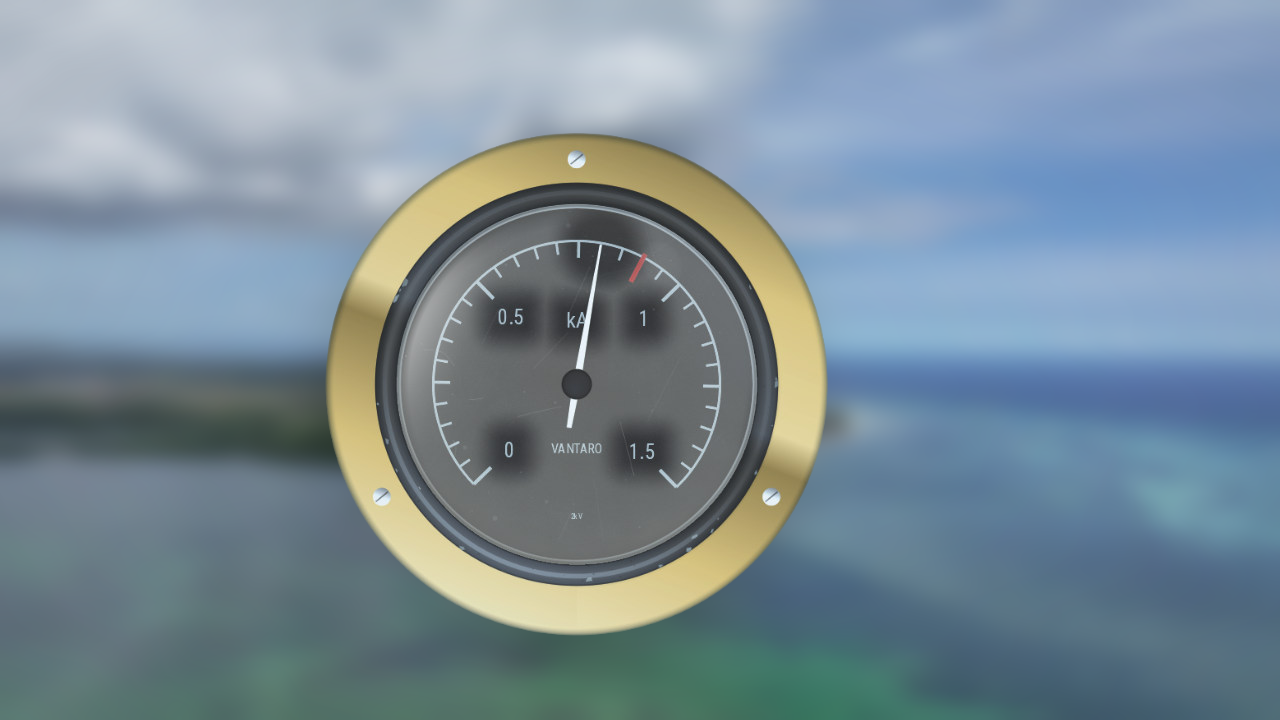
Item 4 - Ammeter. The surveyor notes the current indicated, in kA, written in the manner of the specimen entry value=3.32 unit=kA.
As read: value=0.8 unit=kA
